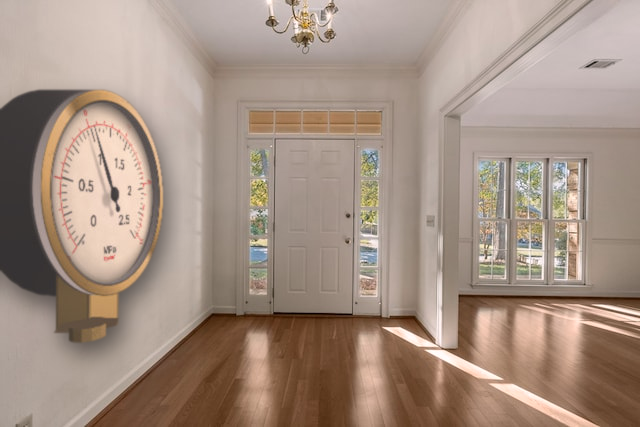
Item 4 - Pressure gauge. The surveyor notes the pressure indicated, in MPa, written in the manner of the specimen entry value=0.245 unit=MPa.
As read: value=1 unit=MPa
